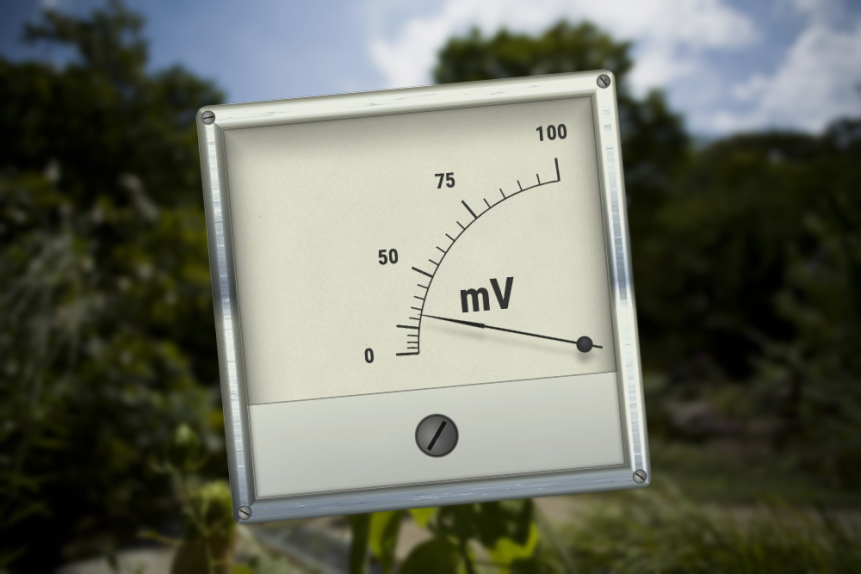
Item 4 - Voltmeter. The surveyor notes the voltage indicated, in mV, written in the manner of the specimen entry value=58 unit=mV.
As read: value=32.5 unit=mV
